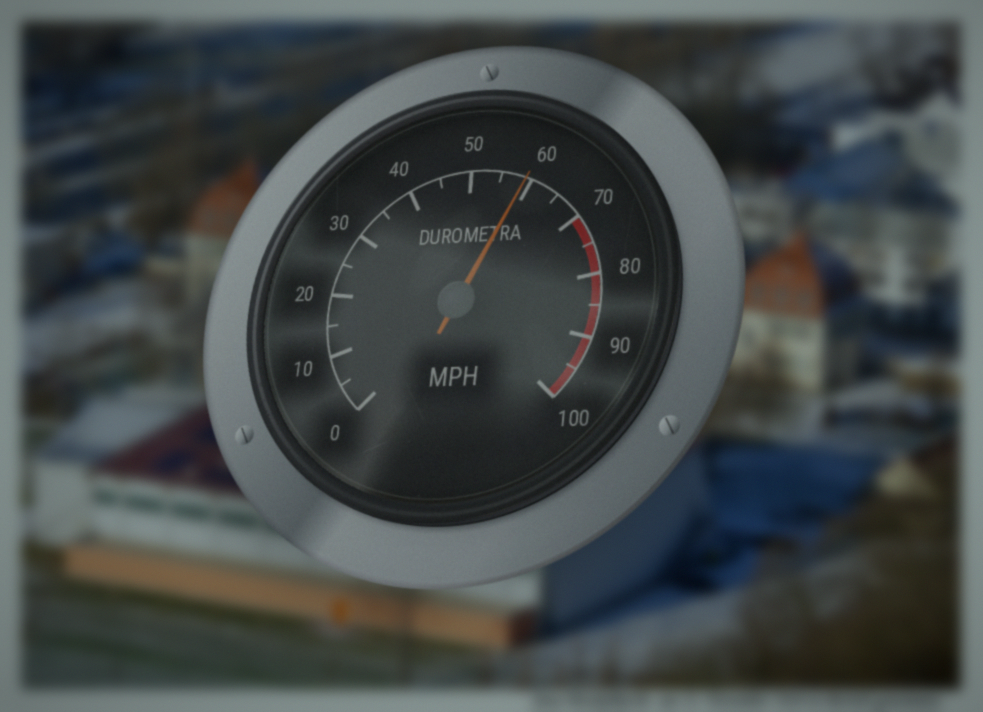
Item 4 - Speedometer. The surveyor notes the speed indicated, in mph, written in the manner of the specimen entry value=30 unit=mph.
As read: value=60 unit=mph
